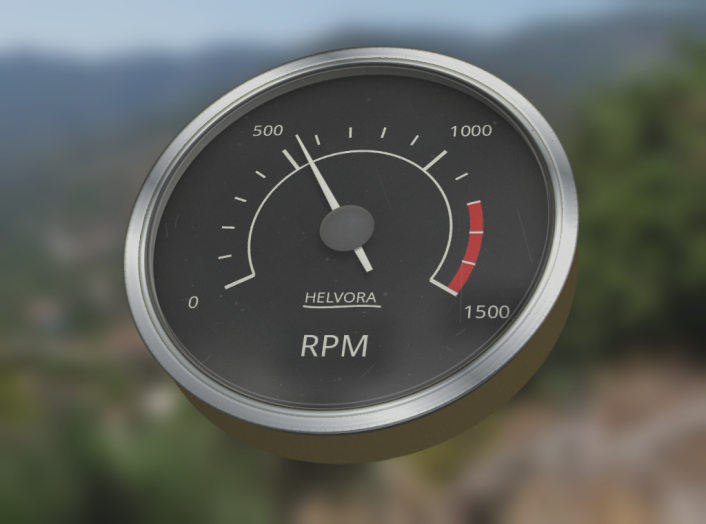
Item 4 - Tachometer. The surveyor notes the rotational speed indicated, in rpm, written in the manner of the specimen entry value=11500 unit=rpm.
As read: value=550 unit=rpm
